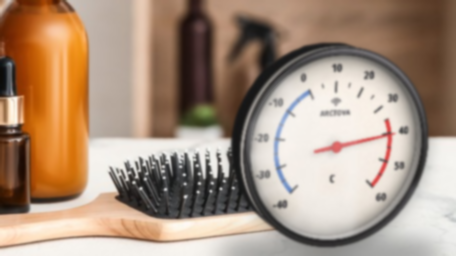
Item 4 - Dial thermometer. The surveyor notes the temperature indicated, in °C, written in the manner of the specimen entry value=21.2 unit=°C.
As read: value=40 unit=°C
